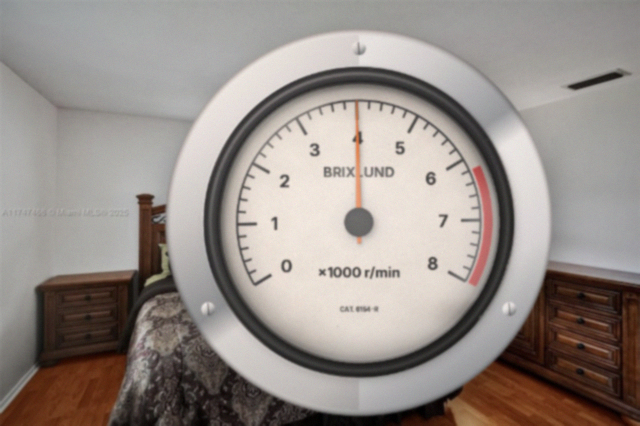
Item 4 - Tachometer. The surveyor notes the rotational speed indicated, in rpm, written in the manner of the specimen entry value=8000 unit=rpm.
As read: value=4000 unit=rpm
